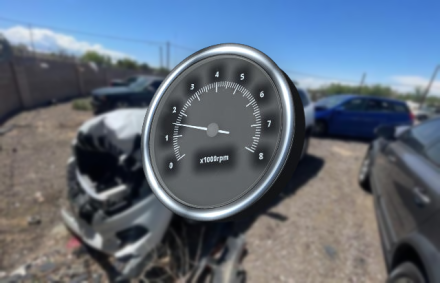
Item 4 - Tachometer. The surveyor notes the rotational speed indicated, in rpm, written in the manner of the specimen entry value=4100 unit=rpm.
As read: value=1500 unit=rpm
